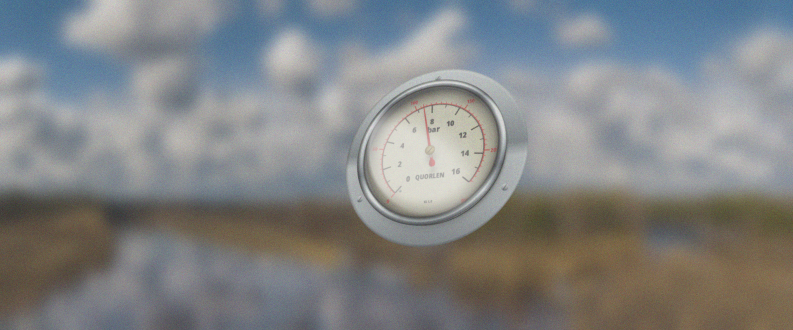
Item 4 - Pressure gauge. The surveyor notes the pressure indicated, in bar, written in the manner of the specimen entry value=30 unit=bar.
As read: value=7.5 unit=bar
